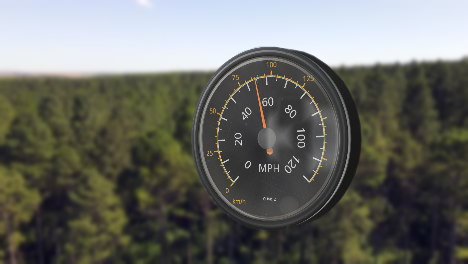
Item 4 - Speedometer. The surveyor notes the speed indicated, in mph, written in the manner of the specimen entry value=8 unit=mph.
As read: value=55 unit=mph
